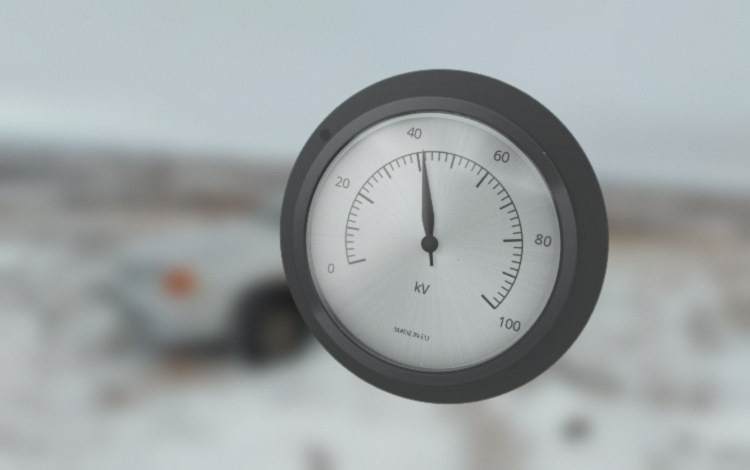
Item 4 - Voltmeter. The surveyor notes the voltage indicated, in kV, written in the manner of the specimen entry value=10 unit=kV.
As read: value=42 unit=kV
